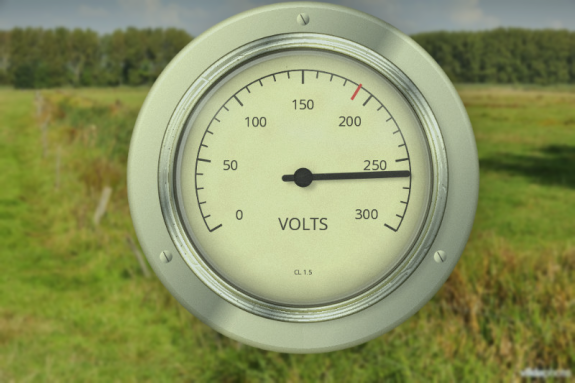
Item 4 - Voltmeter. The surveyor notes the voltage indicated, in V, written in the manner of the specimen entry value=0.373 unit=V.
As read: value=260 unit=V
